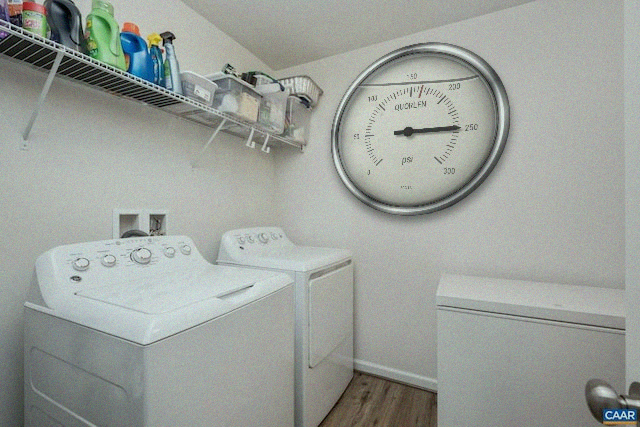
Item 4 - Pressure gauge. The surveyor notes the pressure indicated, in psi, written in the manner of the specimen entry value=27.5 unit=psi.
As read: value=250 unit=psi
